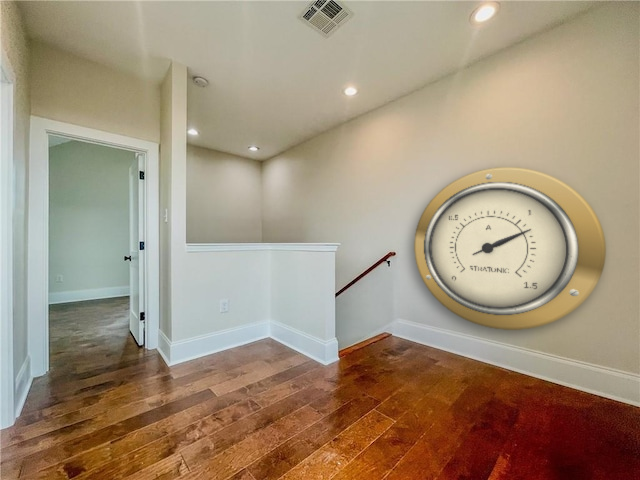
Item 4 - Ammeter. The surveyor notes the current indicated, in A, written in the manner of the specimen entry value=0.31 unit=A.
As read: value=1.1 unit=A
